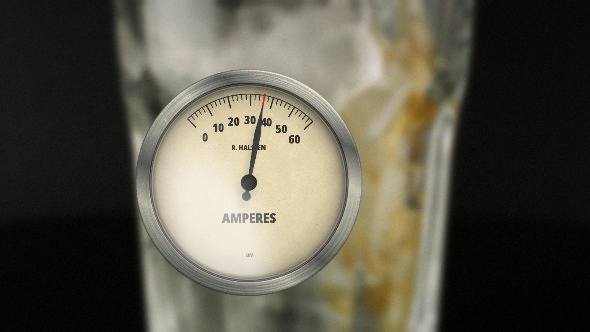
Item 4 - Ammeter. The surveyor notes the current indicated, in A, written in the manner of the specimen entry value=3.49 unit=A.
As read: value=36 unit=A
